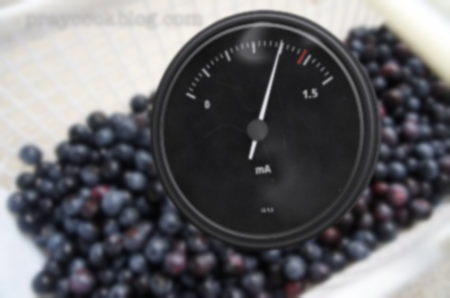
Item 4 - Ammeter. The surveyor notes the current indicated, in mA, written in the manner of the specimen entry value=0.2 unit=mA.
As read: value=1 unit=mA
